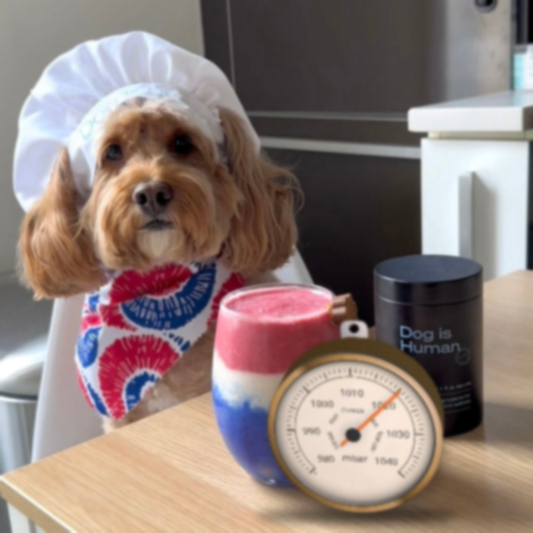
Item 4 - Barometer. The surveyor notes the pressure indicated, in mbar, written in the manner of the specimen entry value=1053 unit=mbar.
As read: value=1020 unit=mbar
